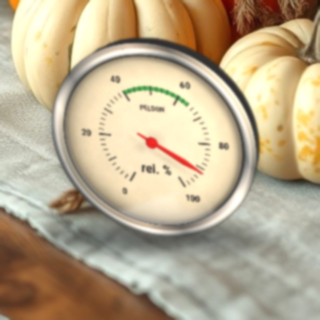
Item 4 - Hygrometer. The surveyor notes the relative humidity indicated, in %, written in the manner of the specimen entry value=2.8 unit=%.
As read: value=90 unit=%
